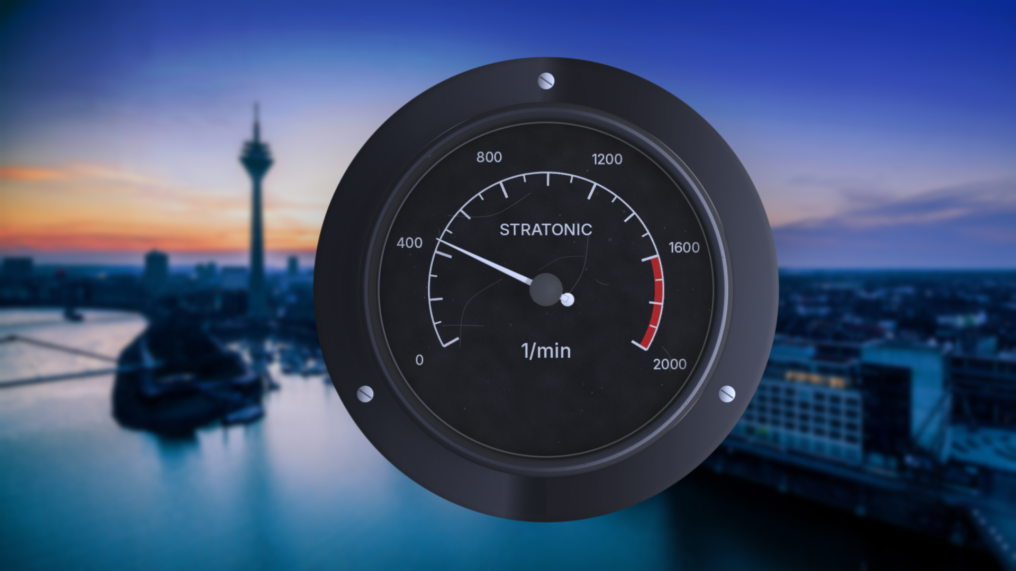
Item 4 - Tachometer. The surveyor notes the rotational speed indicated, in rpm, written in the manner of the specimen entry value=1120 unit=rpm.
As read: value=450 unit=rpm
